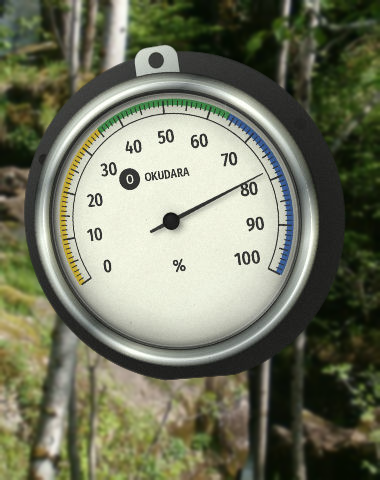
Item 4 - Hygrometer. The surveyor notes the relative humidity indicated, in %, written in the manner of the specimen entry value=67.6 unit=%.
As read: value=78 unit=%
